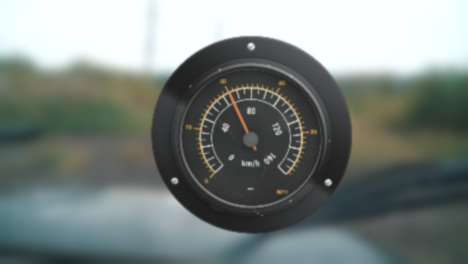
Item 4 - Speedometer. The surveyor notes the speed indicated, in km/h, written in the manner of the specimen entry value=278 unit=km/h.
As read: value=65 unit=km/h
